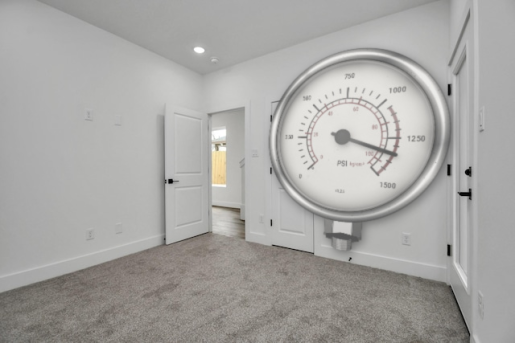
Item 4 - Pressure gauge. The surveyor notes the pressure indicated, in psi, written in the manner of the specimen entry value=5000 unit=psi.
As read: value=1350 unit=psi
